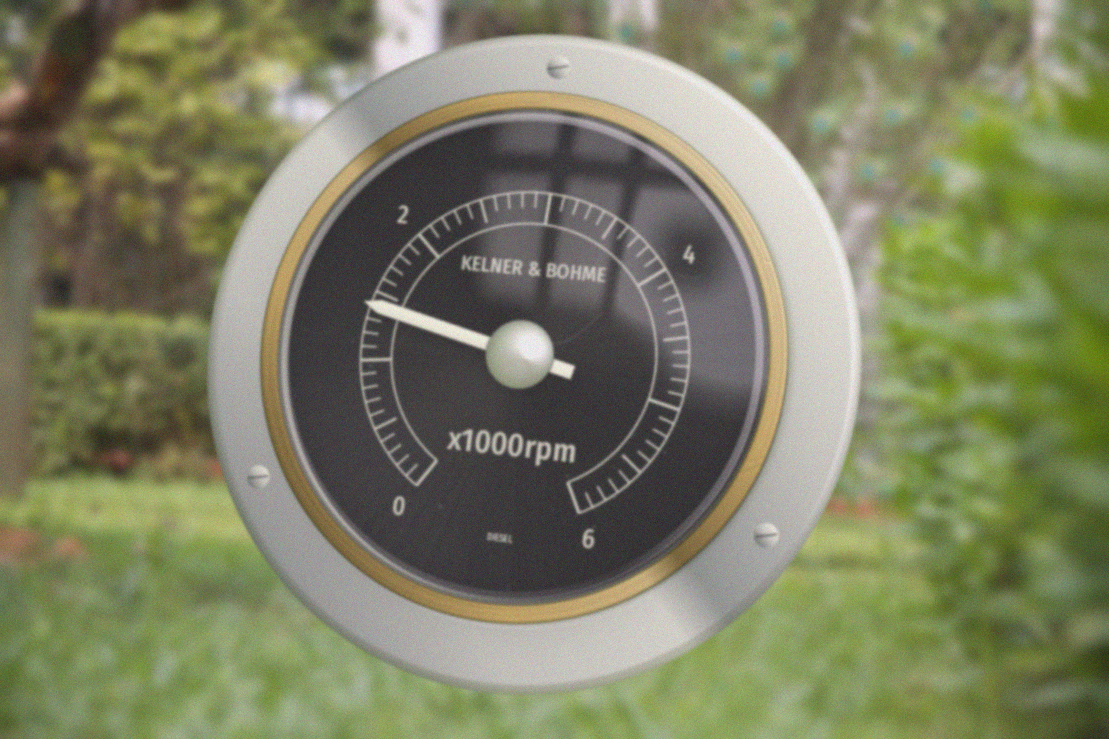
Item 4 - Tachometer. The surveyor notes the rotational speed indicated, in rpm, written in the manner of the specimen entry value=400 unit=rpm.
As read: value=1400 unit=rpm
